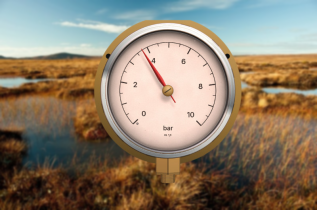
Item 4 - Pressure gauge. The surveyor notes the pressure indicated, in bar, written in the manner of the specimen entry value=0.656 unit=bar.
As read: value=3.75 unit=bar
